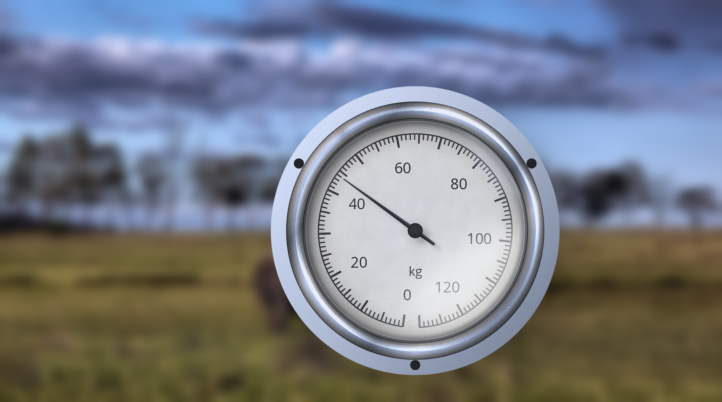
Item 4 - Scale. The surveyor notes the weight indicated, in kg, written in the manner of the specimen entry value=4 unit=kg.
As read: value=44 unit=kg
